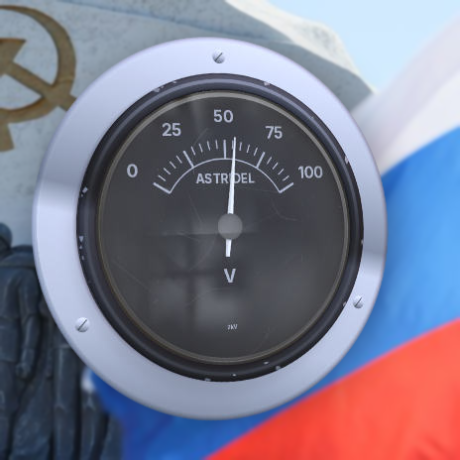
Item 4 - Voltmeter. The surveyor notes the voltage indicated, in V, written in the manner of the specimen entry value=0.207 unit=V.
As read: value=55 unit=V
